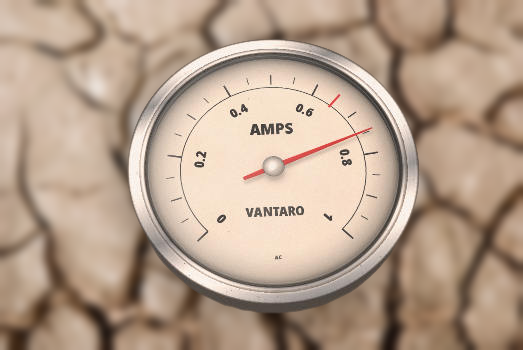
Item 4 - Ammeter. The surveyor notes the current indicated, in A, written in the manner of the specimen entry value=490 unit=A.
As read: value=0.75 unit=A
